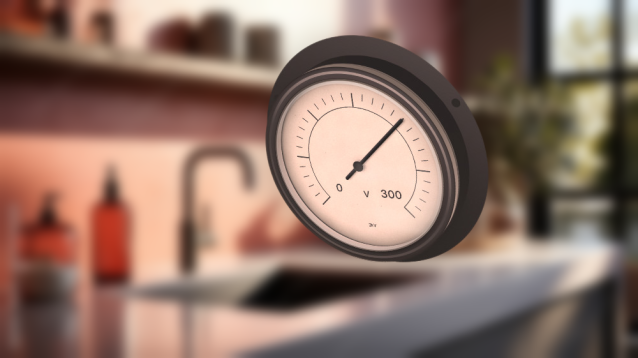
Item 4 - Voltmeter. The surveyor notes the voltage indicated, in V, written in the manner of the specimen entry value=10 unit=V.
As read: value=200 unit=V
